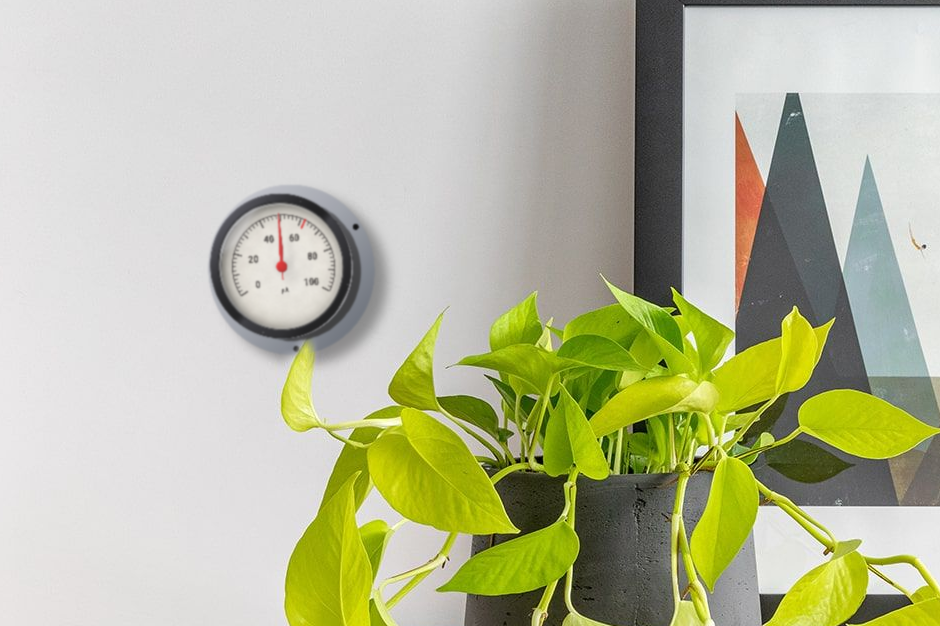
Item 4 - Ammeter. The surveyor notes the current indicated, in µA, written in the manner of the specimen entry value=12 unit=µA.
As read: value=50 unit=µA
